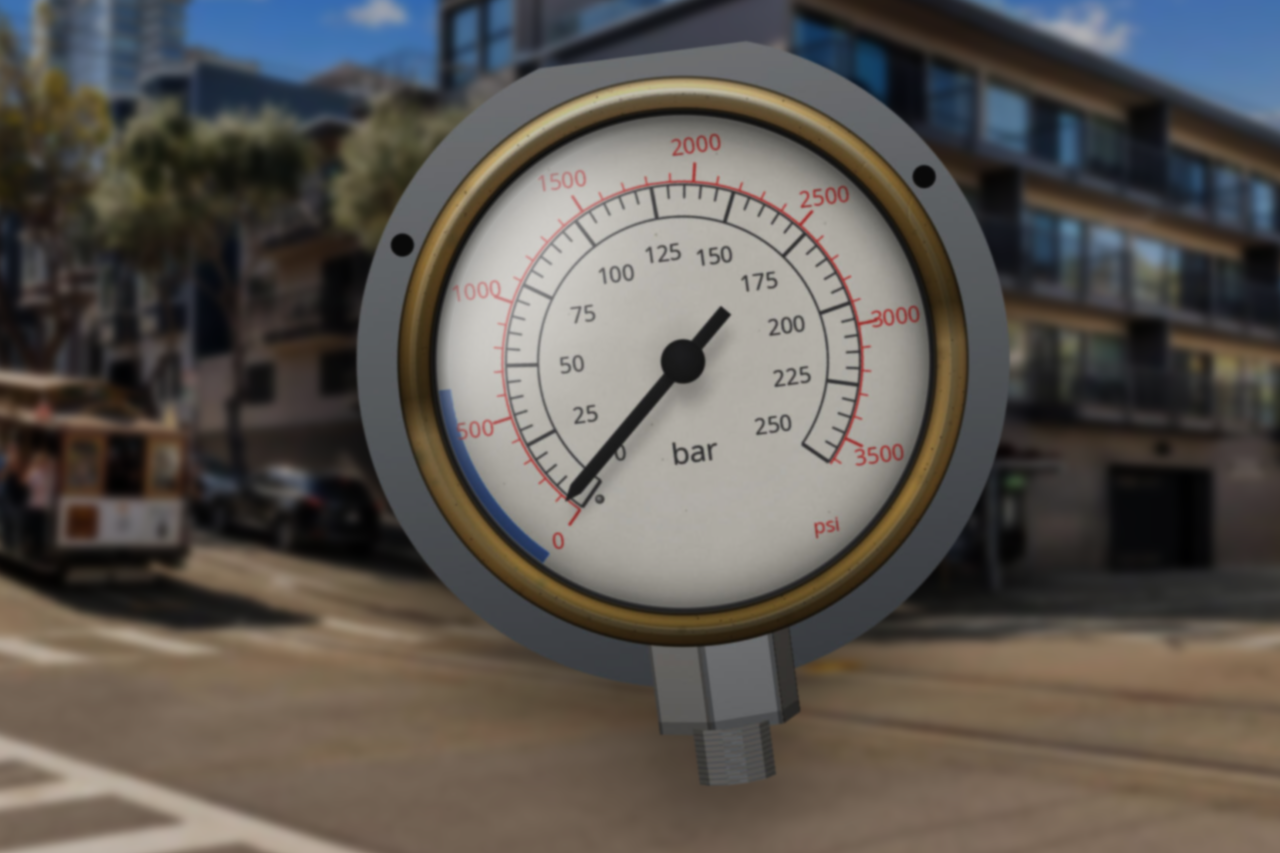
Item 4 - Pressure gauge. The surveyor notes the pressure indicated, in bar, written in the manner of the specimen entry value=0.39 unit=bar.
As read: value=5 unit=bar
